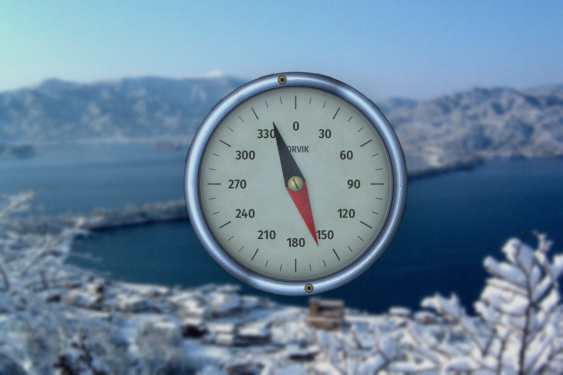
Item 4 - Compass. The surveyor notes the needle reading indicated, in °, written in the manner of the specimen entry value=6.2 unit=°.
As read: value=160 unit=°
